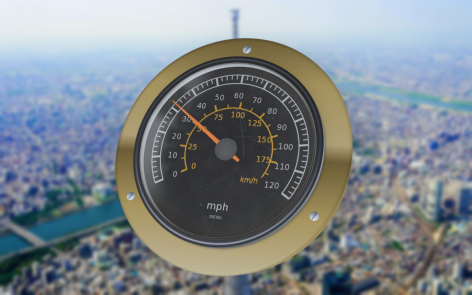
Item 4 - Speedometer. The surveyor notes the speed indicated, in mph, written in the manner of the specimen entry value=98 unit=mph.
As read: value=32 unit=mph
